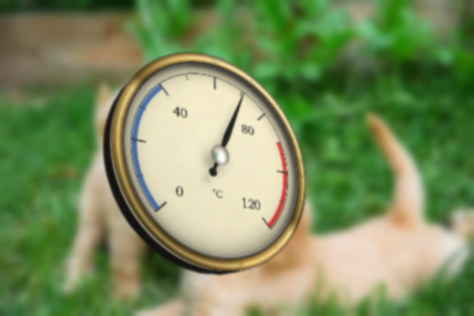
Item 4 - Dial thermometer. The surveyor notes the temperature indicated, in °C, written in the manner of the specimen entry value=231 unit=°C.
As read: value=70 unit=°C
